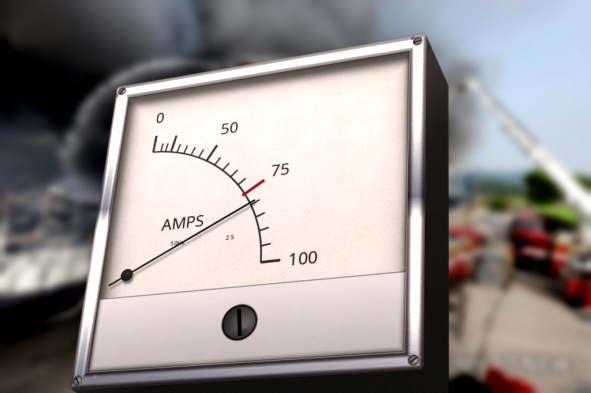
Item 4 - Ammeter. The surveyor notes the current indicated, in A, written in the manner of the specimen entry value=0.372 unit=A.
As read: value=80 unit=A
